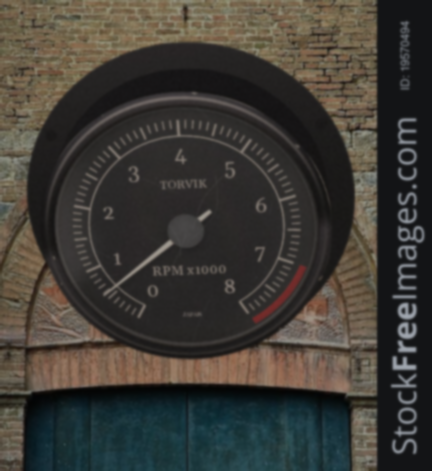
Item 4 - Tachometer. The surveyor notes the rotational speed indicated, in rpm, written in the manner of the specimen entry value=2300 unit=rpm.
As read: value=600 unit=rpm
